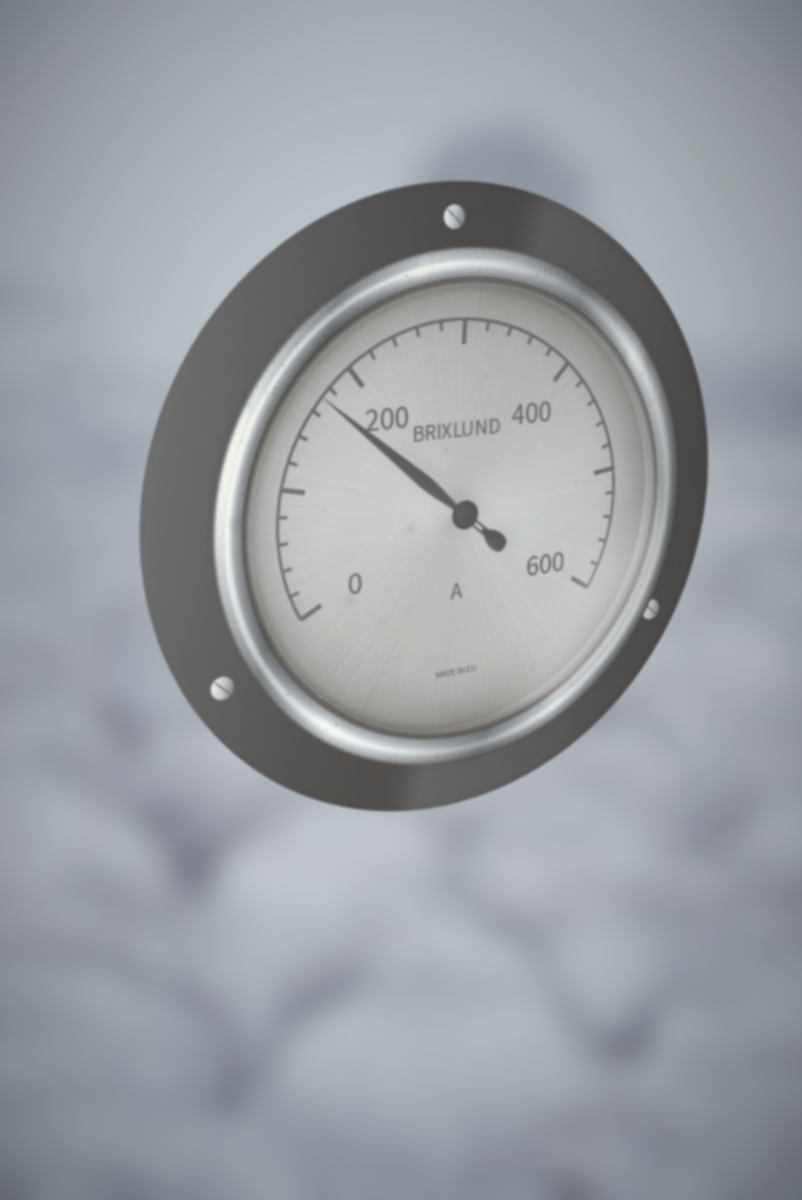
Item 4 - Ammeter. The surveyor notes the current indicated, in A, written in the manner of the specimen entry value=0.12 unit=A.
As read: value=170 unit=A
